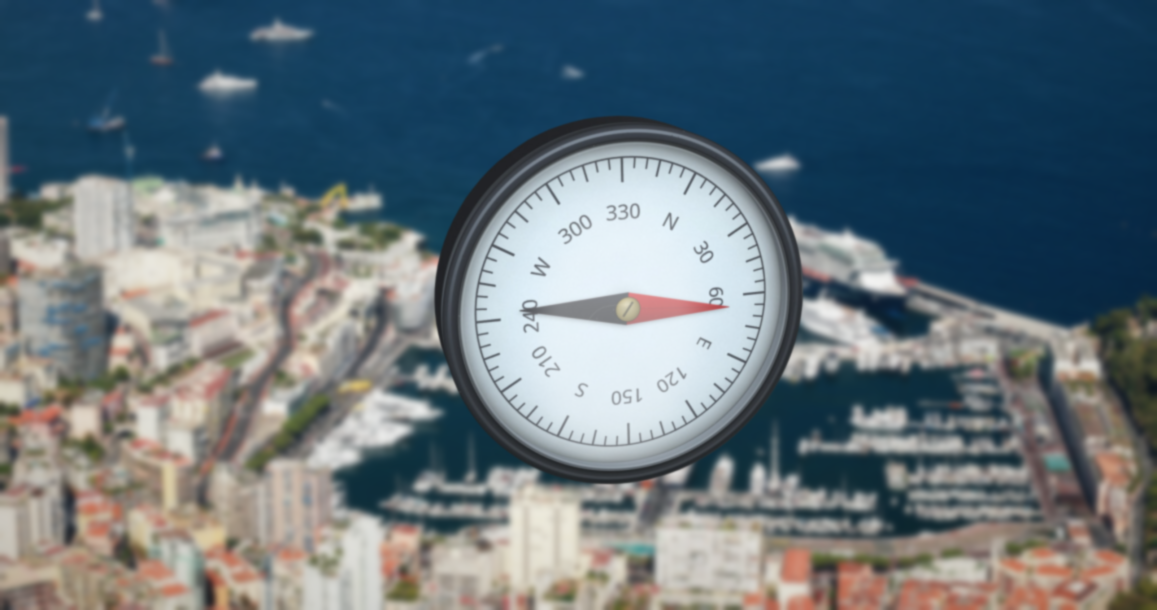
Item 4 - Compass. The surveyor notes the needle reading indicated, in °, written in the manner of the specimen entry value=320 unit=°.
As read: value=65 unit=°
